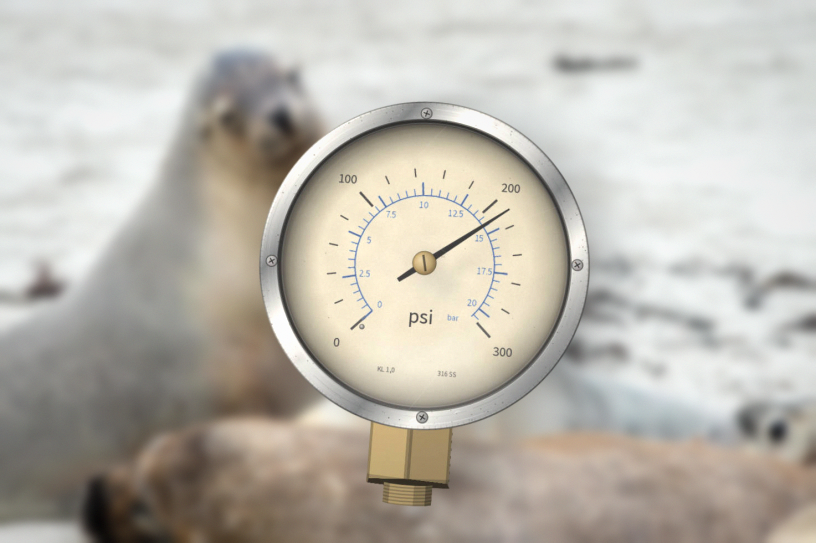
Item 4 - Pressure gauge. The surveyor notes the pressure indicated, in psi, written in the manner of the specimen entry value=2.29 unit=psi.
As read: value=210 unit=psi
